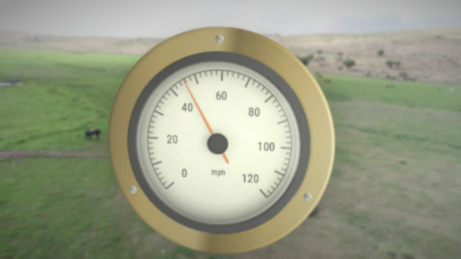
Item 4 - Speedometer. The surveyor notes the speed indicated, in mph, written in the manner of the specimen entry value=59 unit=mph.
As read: value=46 unit=mph
